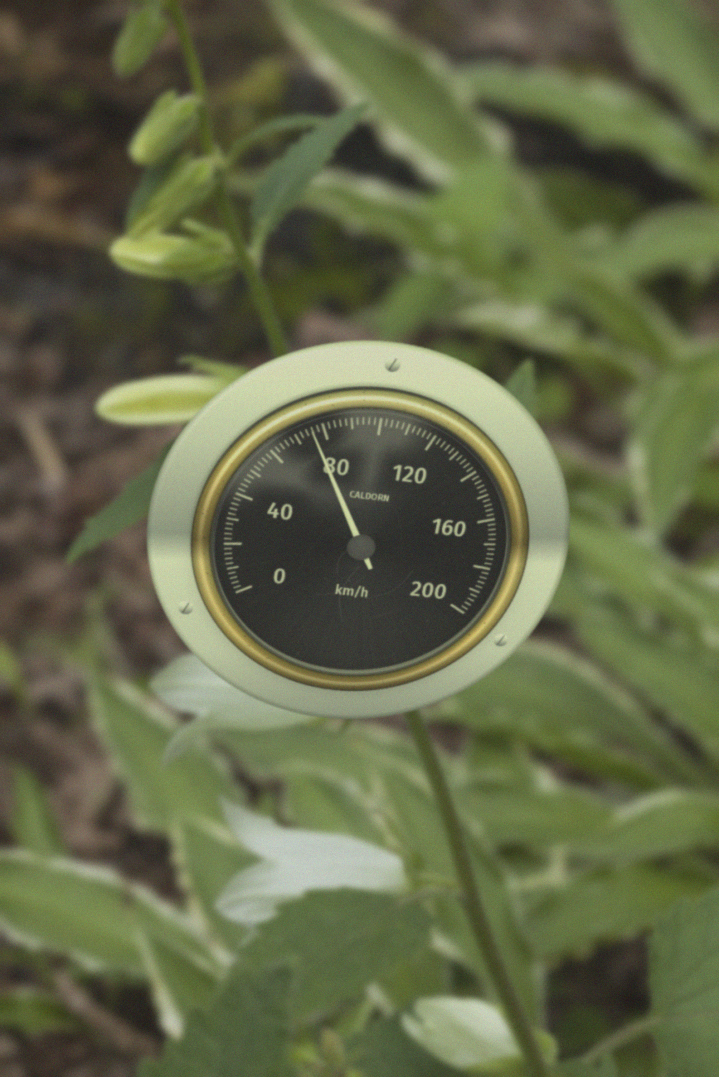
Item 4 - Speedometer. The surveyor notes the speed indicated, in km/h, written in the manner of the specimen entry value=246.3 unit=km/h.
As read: value=76 unit=km/h
